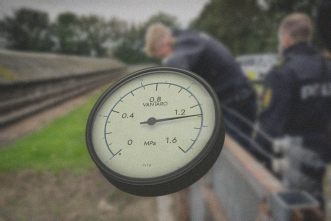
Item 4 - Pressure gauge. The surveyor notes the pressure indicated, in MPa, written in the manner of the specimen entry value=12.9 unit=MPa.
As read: value=1.3 unit=MPa
